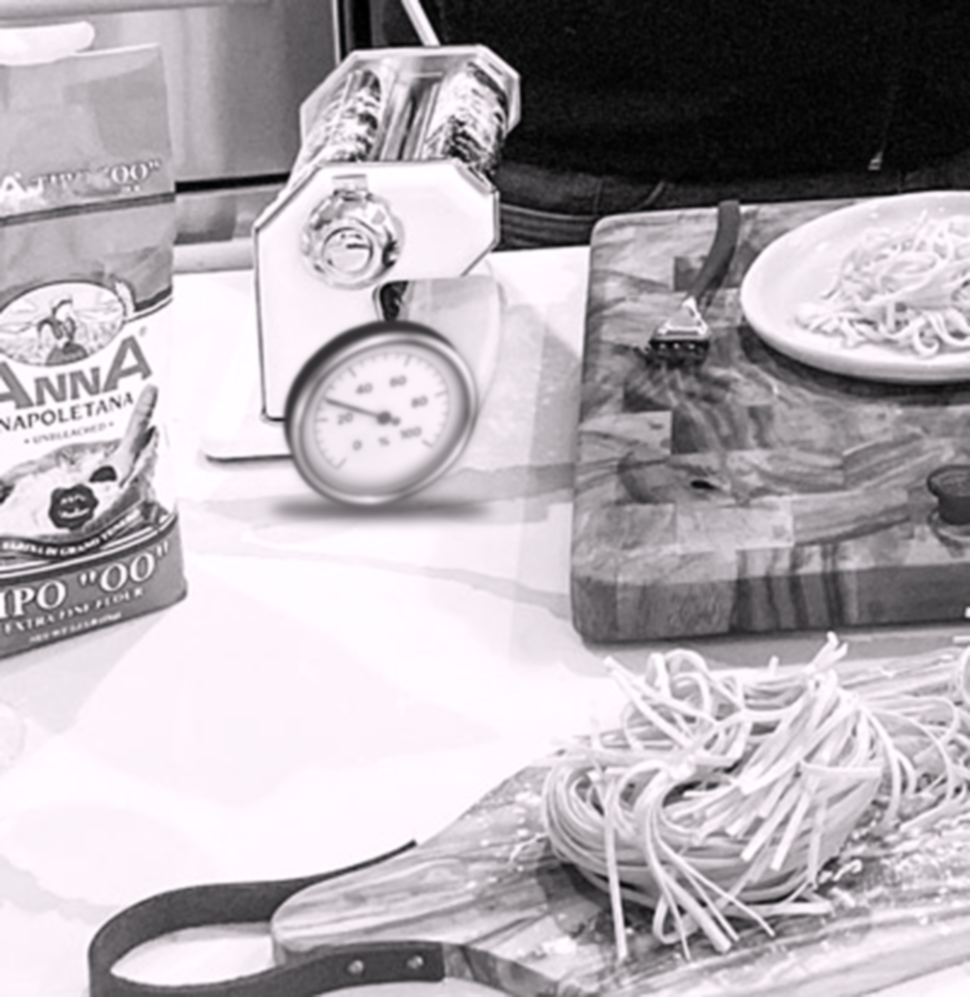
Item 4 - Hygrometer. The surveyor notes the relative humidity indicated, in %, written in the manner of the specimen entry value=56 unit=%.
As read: value=28 unit=%
